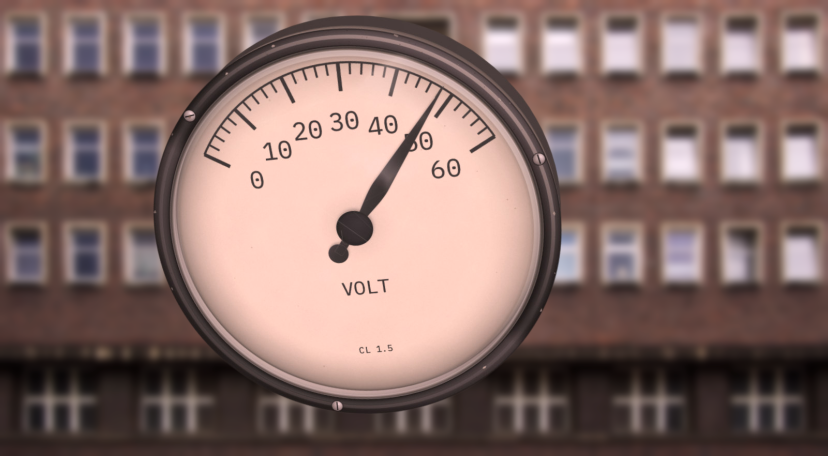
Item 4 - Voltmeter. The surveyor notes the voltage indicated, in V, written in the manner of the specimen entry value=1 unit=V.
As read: value=48 unit=V
